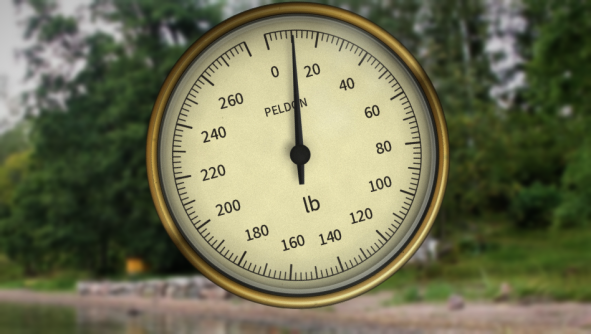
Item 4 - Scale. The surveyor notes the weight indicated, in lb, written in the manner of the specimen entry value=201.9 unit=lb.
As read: value=10 unit=lb
